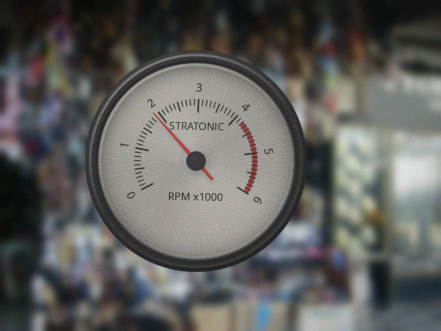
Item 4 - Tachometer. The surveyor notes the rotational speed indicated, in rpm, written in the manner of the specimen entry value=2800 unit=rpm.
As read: value=1900 unit=rpm
